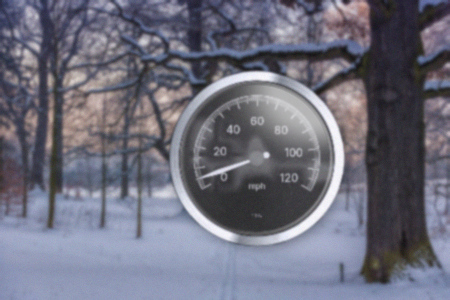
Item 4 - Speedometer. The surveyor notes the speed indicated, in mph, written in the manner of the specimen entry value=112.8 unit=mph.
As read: value=5 unit=mph
